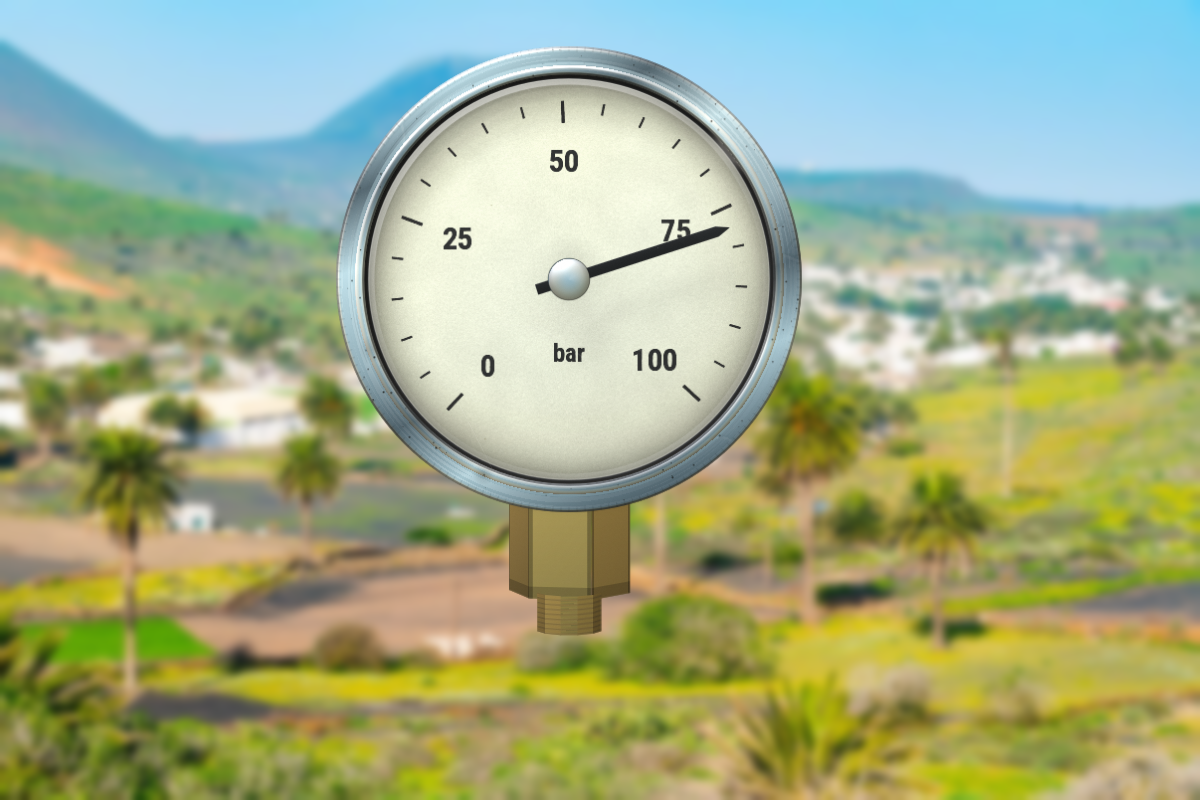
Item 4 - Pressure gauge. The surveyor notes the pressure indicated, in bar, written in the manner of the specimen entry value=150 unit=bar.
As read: value=77.5 unit=bar
